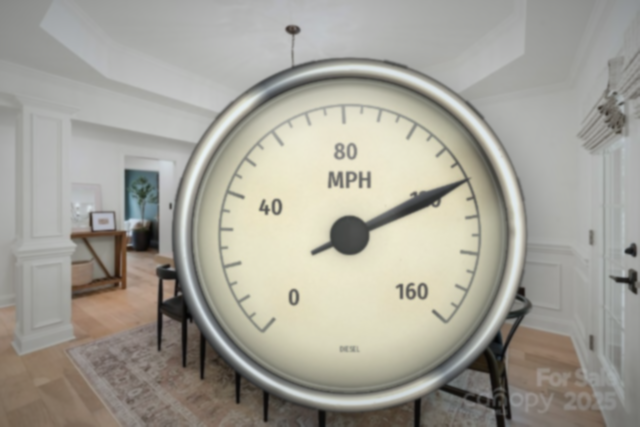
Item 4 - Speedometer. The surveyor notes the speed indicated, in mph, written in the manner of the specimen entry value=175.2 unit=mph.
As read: value=120 unit=mph
